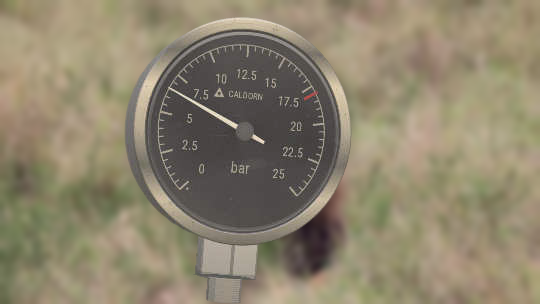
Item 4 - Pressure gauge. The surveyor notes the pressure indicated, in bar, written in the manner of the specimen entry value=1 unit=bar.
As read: value=6.5 unit=bar
